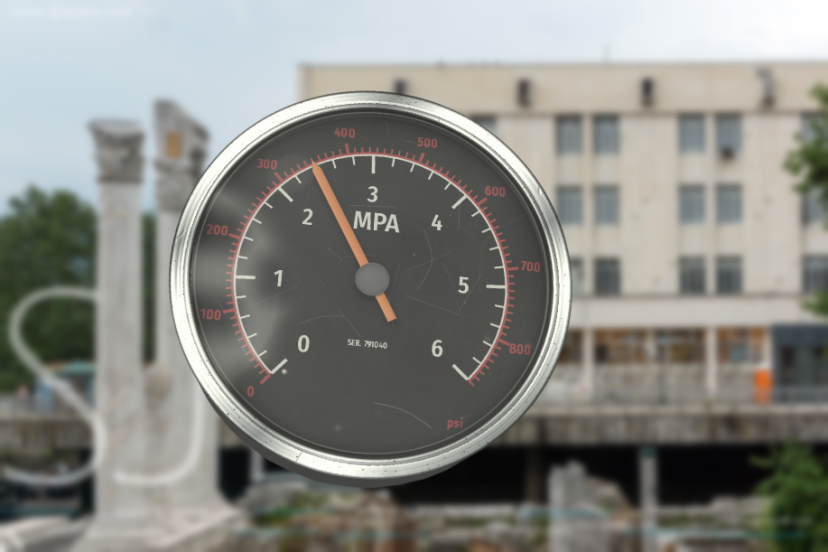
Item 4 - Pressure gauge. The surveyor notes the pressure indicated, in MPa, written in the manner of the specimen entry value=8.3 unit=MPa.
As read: value=2.4 unit=MPa
